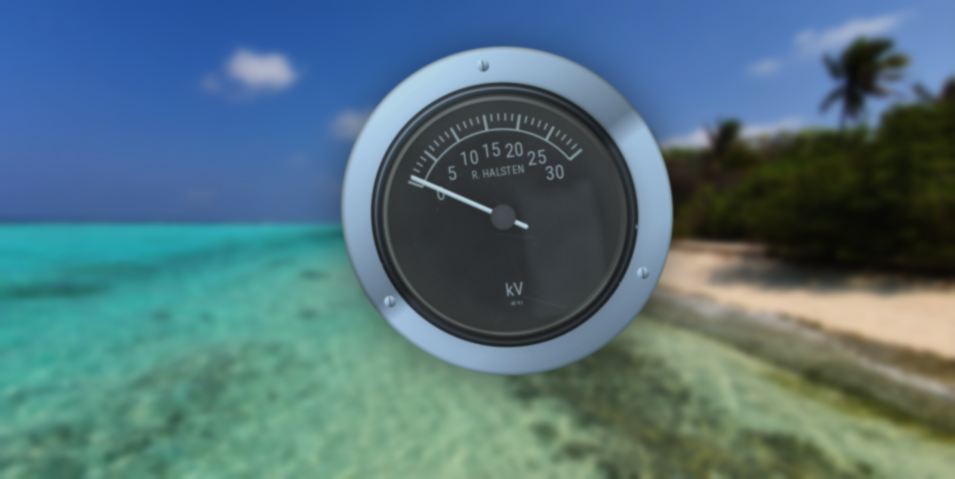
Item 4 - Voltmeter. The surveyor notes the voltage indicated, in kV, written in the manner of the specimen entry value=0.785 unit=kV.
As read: value=1 unit=kV
